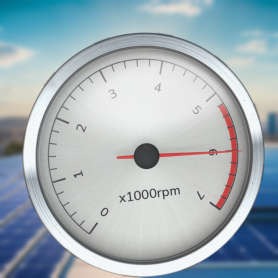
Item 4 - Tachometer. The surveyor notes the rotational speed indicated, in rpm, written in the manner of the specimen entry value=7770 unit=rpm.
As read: value=6000 unit=rpm
